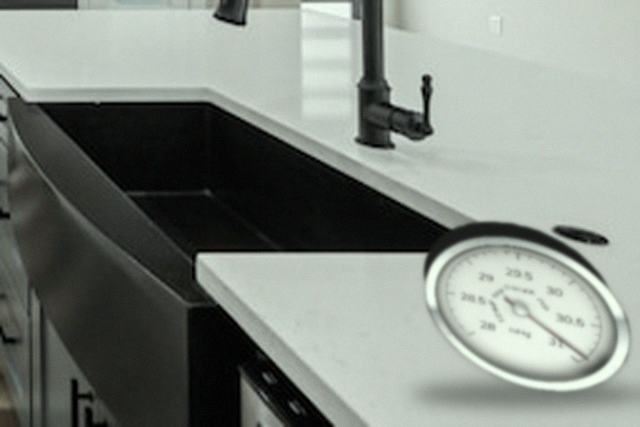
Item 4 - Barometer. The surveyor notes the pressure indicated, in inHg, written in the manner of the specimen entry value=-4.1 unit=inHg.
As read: value=30.9 unit=inHg
